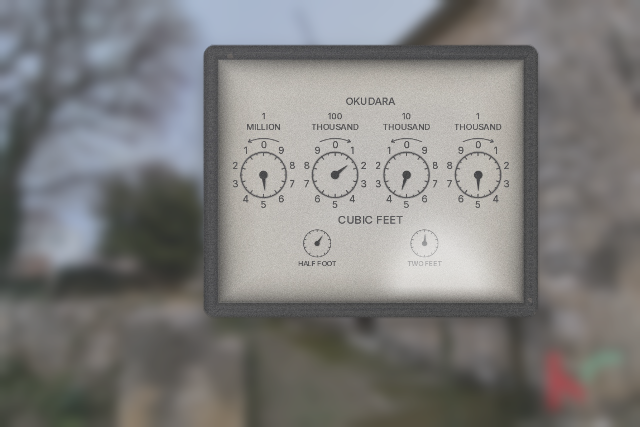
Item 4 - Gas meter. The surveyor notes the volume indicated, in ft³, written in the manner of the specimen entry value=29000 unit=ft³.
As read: value=514500 unit=ft³
